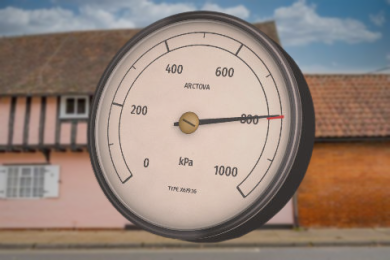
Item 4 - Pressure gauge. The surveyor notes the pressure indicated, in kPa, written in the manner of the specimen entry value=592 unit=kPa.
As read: value=800 unit=kPa
